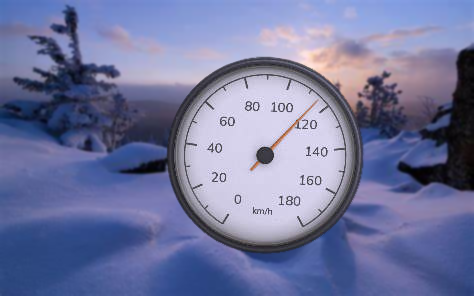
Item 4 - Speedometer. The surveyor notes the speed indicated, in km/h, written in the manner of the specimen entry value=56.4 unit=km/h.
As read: value=115 unit=km/h
